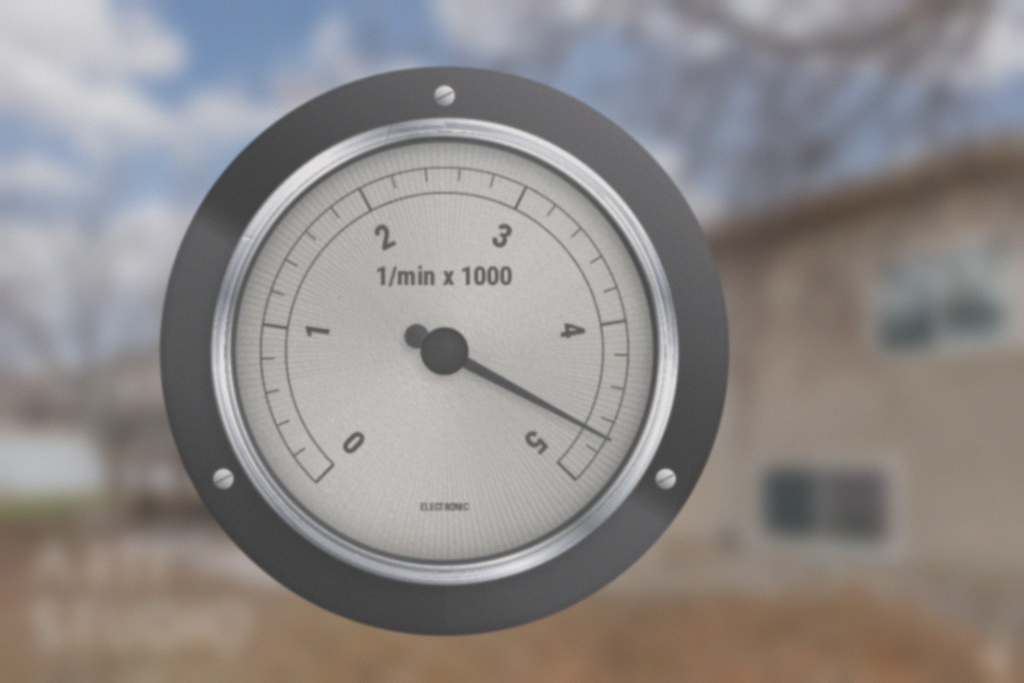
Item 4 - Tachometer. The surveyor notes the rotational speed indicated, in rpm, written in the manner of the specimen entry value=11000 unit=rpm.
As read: value=4700 unit=rpm
